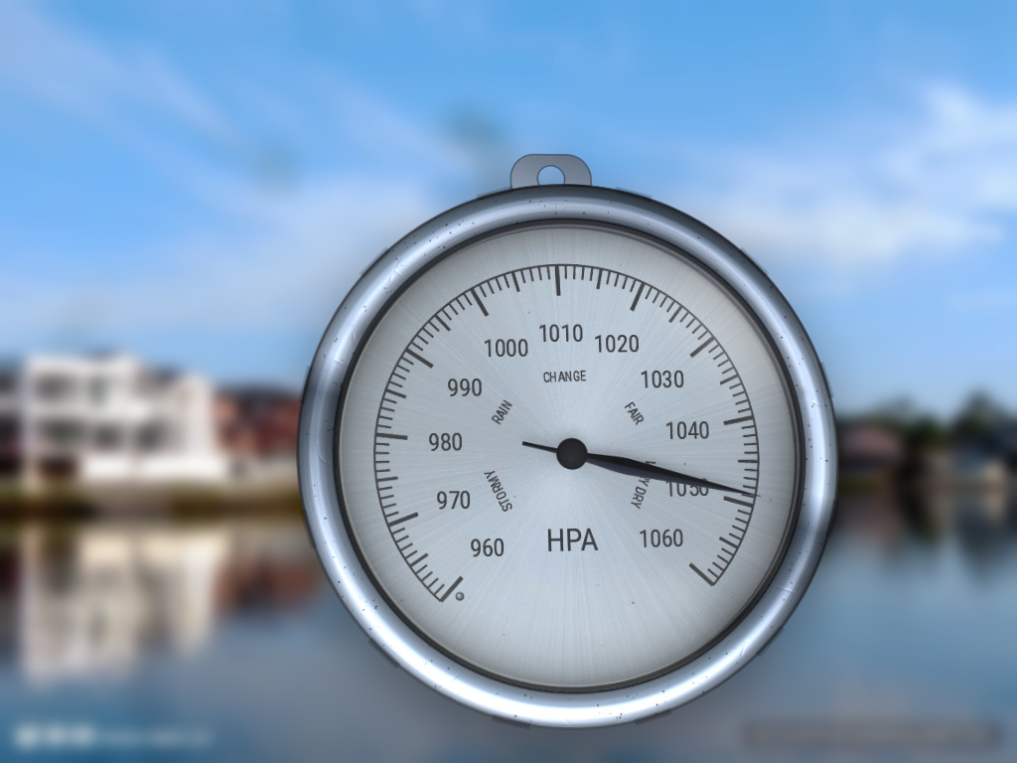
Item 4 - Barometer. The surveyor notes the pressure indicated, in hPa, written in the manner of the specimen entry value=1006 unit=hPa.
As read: value=1049 unit=hPa
